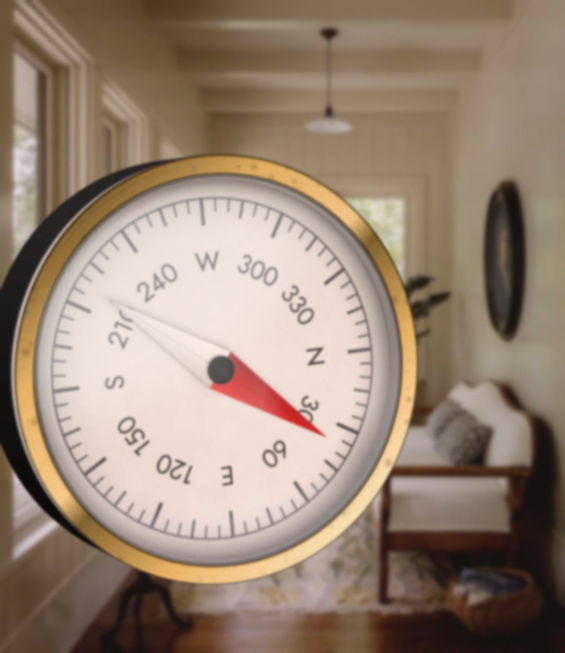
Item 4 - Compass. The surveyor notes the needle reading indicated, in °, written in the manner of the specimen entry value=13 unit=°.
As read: value=37.5 unit=°
